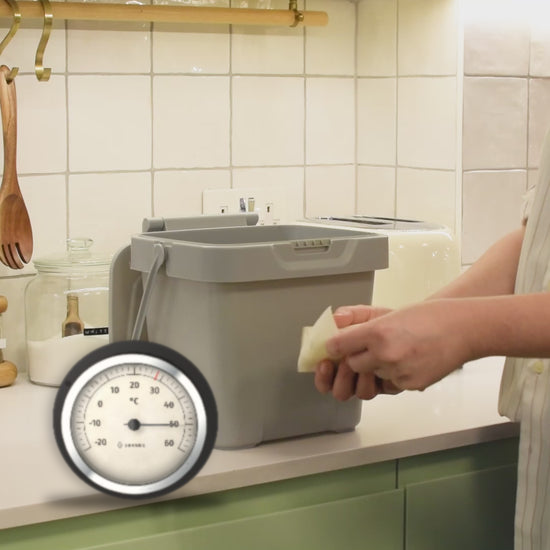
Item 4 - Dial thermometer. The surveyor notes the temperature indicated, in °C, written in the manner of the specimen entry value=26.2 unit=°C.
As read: value=50 unit=°C
